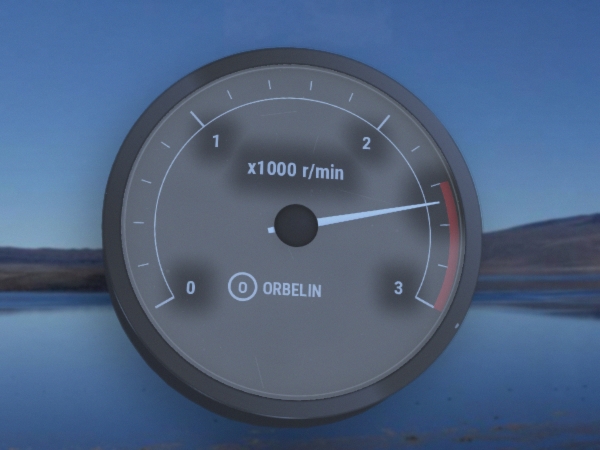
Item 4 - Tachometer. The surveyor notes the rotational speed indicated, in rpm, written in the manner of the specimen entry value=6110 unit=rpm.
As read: value=2500 unit=rpm
